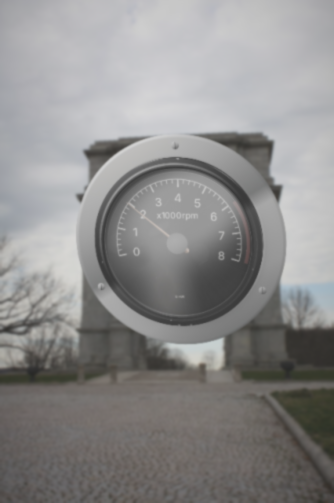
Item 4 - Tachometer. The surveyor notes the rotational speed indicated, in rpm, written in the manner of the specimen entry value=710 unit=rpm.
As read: value=2000 unit=rpm
